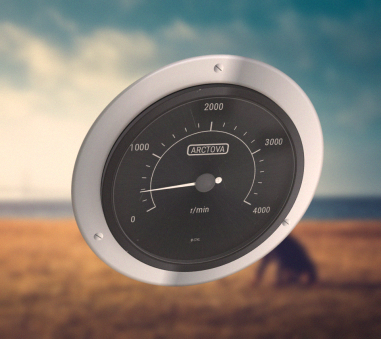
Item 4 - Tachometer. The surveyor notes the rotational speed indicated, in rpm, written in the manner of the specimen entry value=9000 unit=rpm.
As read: value=400 unit=rpm
